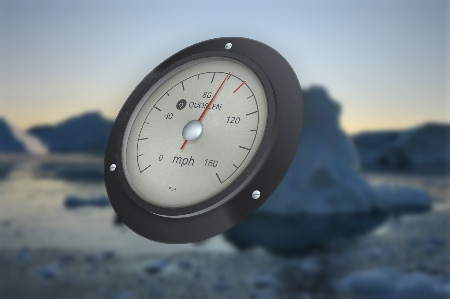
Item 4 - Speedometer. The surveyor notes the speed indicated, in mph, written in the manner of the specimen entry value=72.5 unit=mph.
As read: value=90 unit=mph
